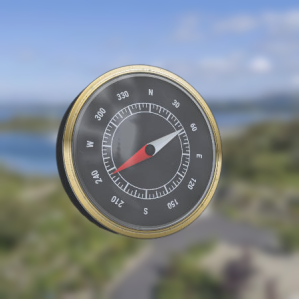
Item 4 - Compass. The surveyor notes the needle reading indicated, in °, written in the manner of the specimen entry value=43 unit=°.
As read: value=235 unit=°
